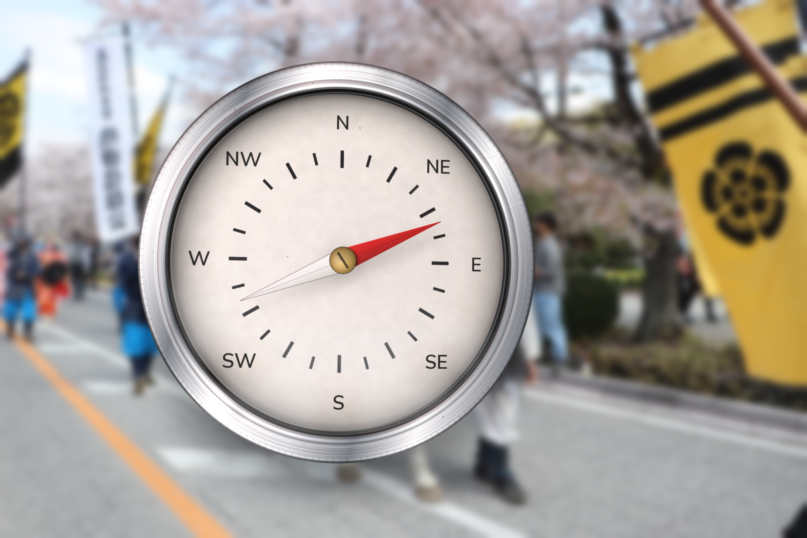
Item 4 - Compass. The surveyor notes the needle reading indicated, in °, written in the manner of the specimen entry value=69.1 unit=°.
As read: value=67.5 unit=°
